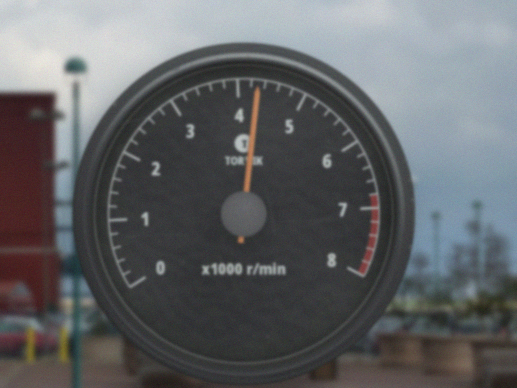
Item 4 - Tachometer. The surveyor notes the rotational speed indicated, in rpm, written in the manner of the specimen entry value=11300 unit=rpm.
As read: value=4300 unit=rpm
